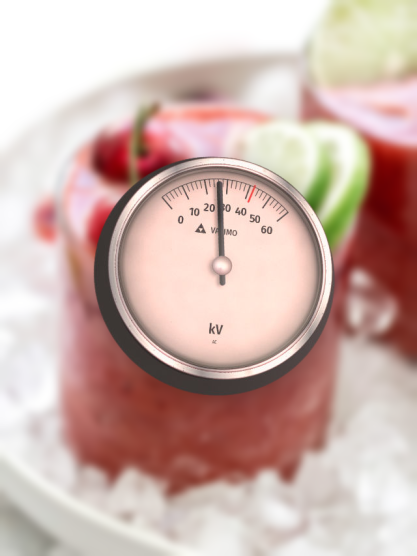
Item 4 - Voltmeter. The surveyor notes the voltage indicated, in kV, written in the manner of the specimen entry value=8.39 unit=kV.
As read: value=26 unit=kV
